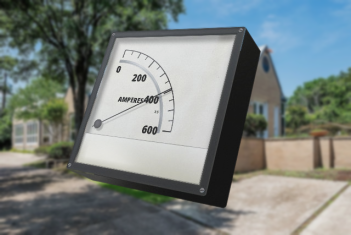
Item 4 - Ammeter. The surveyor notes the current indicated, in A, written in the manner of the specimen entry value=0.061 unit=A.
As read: value=400 unit=A
